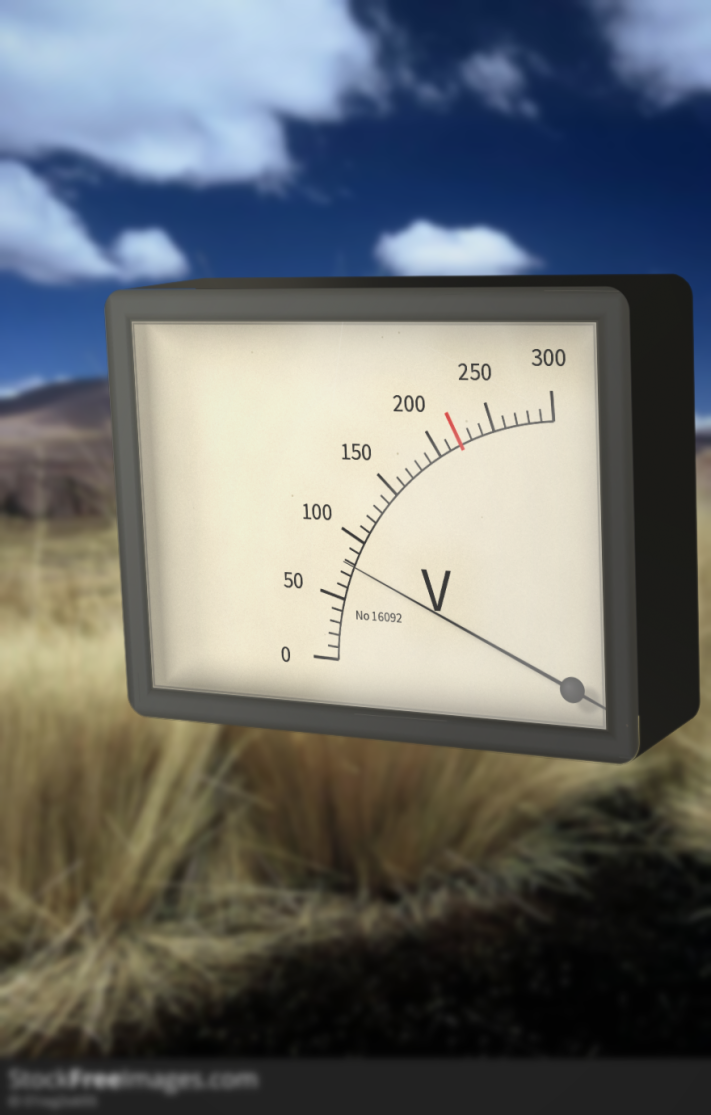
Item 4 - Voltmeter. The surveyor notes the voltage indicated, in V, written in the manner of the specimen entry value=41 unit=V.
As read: value=80 unit=V
